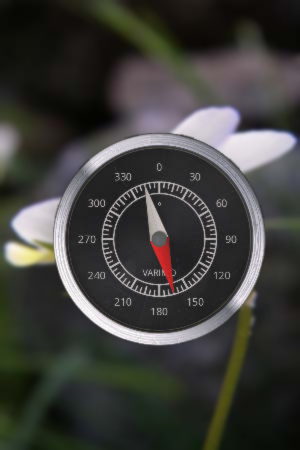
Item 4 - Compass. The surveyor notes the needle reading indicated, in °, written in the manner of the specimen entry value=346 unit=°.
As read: value=165 unit=°
